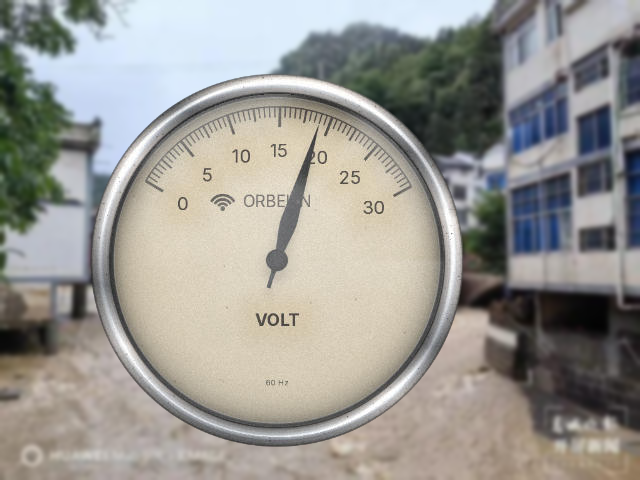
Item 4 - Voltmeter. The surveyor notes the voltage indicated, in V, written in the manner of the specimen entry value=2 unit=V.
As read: value=19 unit=V
